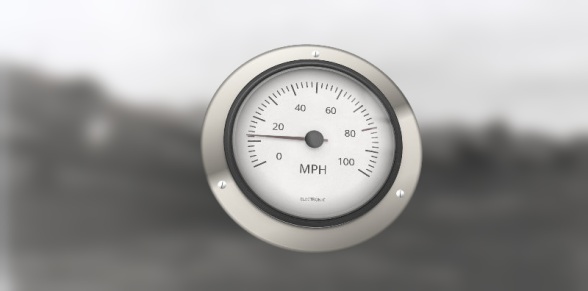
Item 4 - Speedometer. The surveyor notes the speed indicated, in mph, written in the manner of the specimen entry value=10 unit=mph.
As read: value=12 unit=mph
